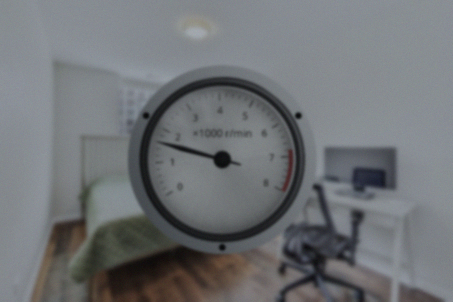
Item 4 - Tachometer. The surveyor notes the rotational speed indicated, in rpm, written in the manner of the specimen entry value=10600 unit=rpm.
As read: value=1600 unit=rpm
